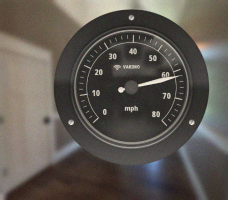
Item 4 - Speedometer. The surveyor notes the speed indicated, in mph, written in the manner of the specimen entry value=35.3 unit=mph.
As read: value=62 unit=mph
